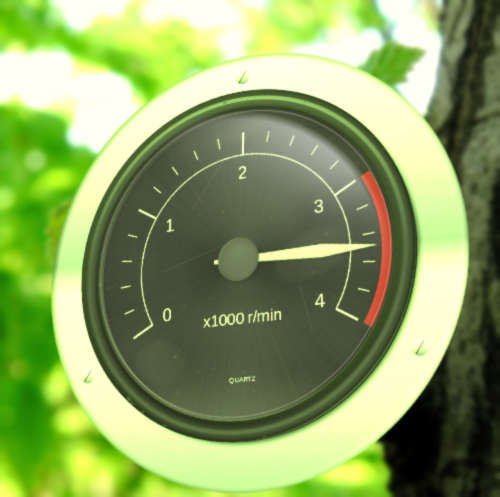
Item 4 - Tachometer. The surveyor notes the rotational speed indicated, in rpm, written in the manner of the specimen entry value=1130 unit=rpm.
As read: value=3500 unit=rpm
